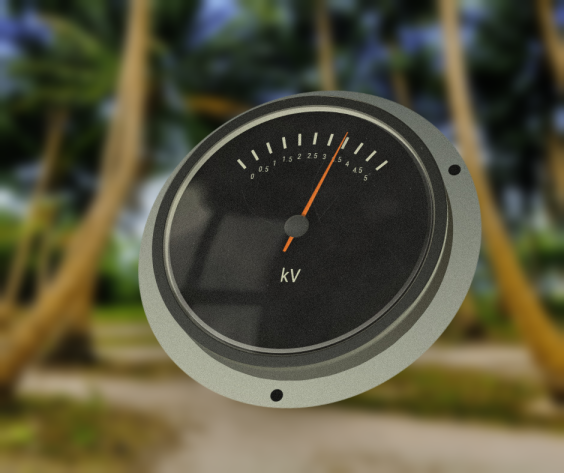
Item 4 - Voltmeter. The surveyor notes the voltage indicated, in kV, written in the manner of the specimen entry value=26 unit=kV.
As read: value=3.5 unit=kV
